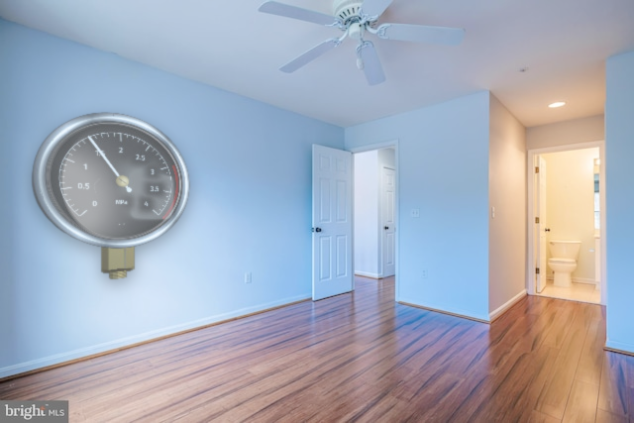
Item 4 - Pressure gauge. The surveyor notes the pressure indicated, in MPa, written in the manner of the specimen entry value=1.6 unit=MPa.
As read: value=1.5 unit=MPa
